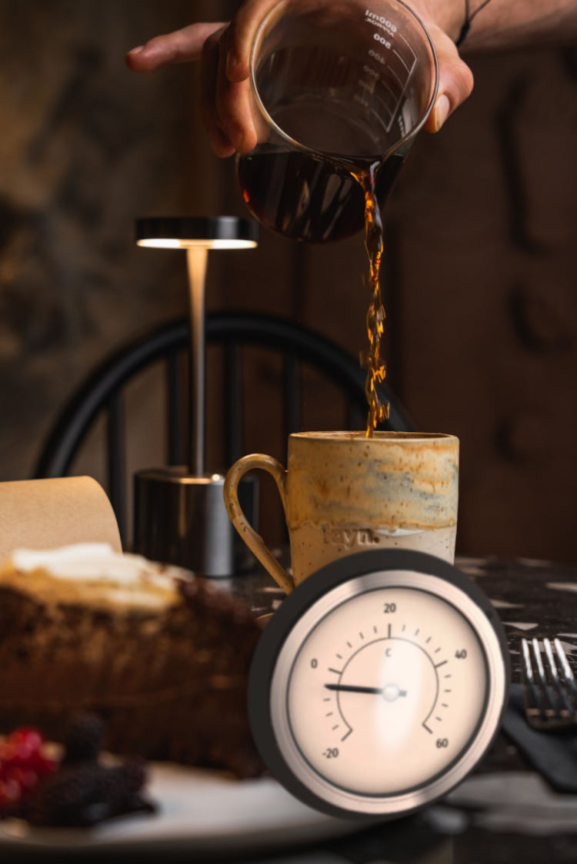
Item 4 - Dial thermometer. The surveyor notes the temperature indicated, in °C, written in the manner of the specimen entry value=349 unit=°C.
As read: value=-4 unit=°C
